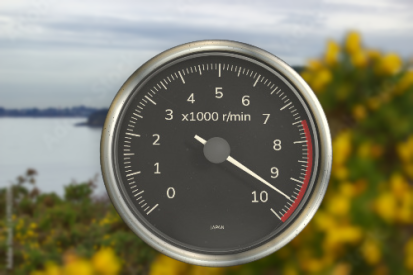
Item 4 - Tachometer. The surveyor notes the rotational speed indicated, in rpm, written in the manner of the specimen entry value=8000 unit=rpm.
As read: value=9500 unit=rpm
